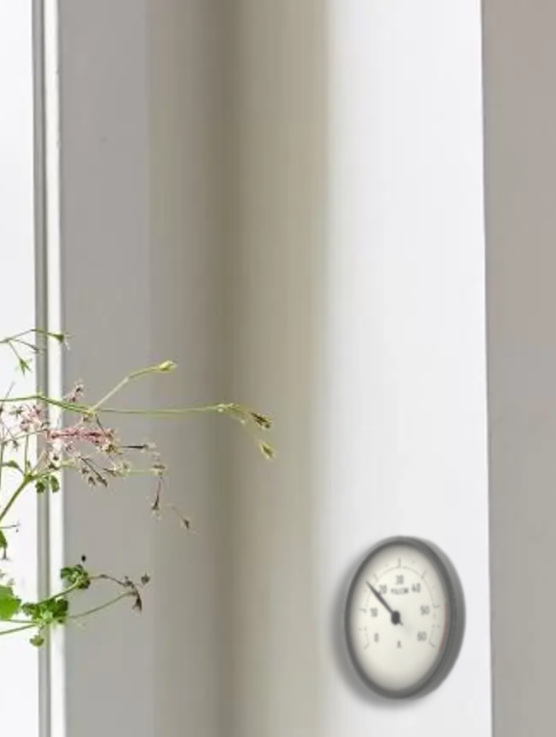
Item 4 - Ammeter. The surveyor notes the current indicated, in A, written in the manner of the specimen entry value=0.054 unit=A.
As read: value=17.5 unit=A
